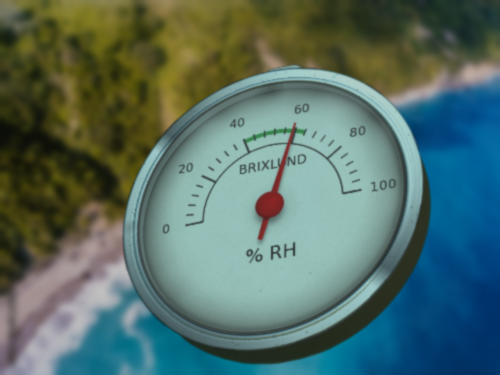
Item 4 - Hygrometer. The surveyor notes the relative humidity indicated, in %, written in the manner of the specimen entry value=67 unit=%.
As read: value=60 unit=%
